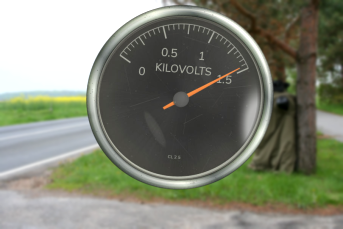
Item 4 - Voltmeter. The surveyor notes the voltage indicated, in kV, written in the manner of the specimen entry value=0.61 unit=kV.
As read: value=1.45 unit=kV
